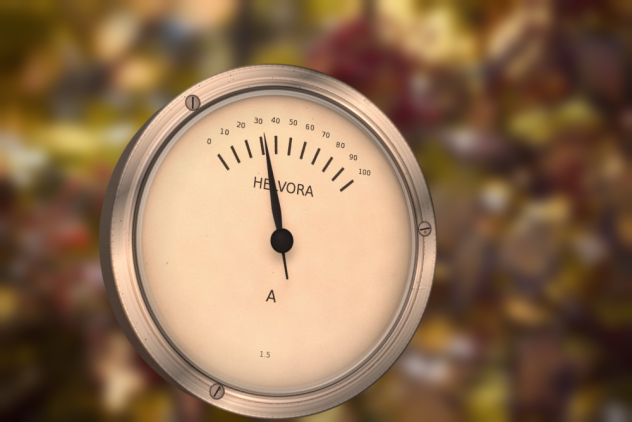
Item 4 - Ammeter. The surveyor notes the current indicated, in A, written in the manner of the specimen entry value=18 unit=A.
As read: value=30 unit=A
